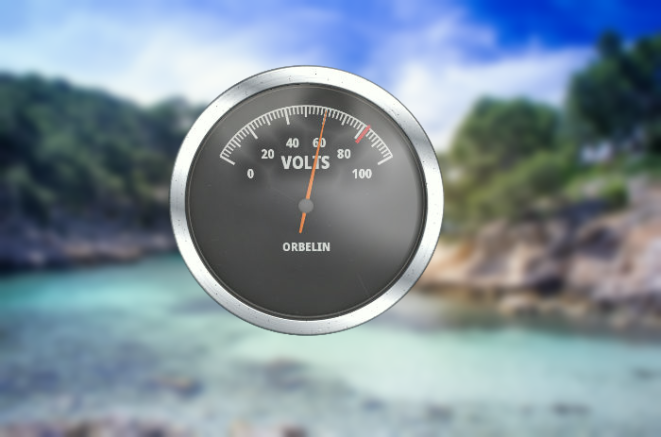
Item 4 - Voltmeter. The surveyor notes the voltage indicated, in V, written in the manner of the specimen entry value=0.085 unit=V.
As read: value=60 unit=V
